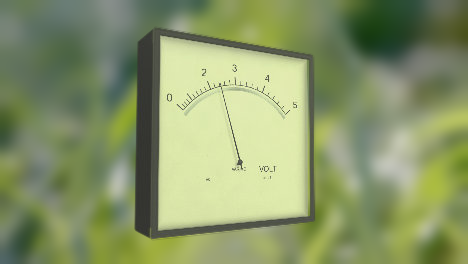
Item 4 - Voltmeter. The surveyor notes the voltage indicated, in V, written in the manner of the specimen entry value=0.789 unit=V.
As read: value=2.4 unit=V
